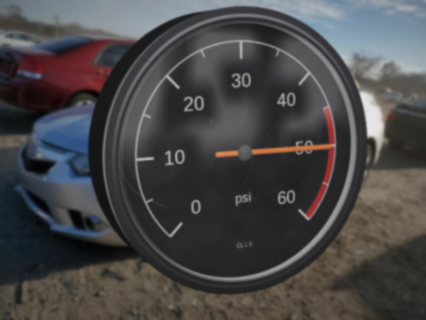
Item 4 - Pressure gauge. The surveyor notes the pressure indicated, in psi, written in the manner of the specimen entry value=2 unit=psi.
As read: value=50 unit=psi
